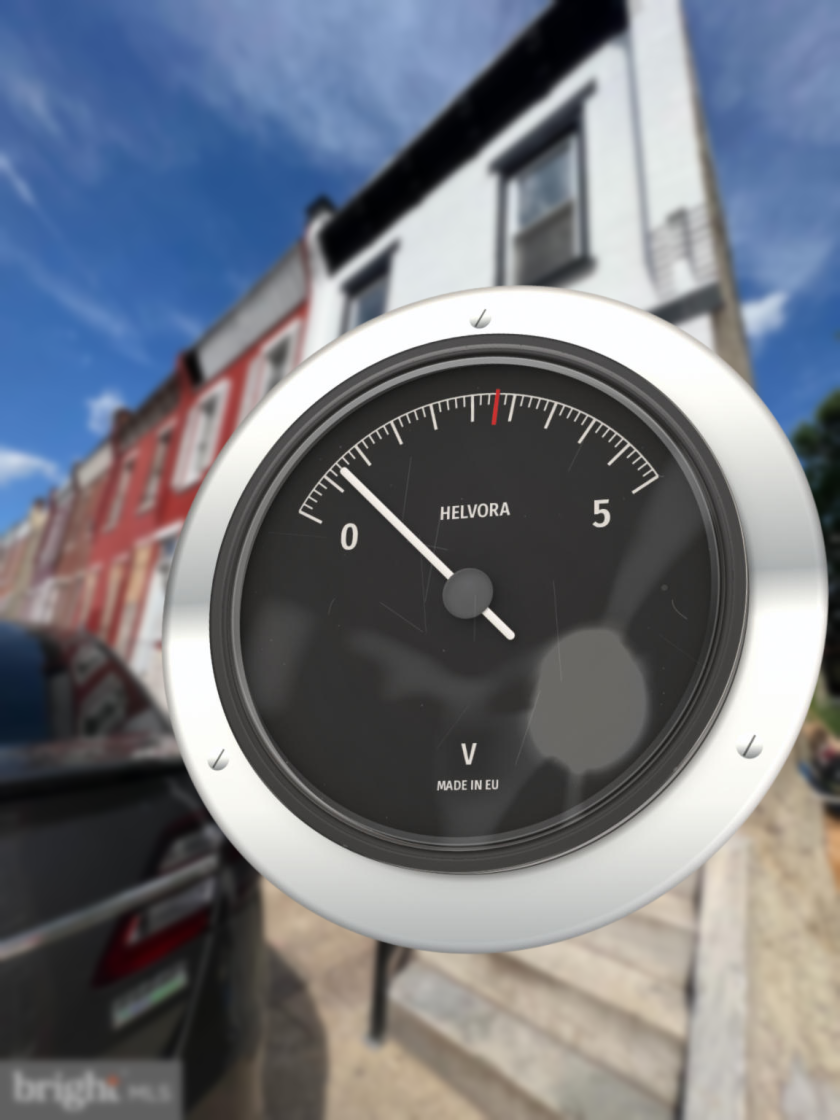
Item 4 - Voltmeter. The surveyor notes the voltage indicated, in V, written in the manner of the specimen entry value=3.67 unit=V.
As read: value=0.7 unit=V
